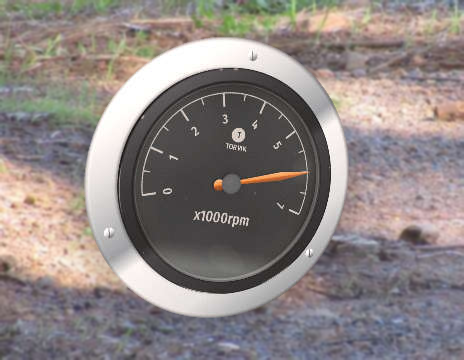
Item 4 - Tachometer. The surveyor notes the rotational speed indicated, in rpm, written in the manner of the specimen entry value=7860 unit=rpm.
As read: value=6000 unit=rpm
